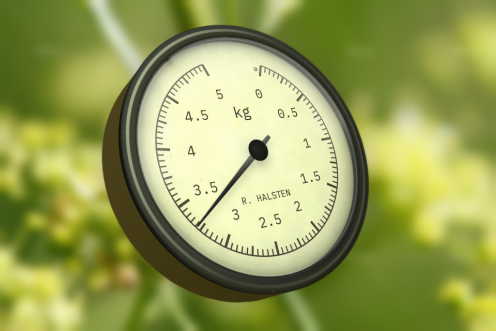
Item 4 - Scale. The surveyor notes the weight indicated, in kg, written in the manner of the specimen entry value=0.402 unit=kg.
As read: value=3.3 unit=kg
